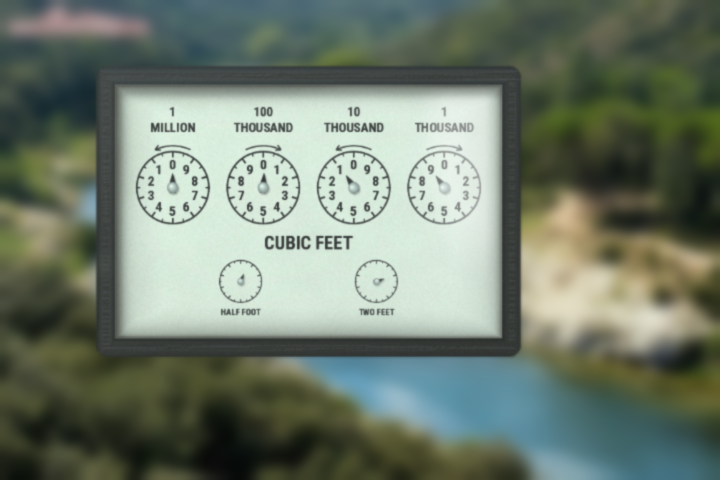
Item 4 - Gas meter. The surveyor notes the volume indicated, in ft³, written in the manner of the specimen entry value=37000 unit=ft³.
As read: value=900 unit=ft³
